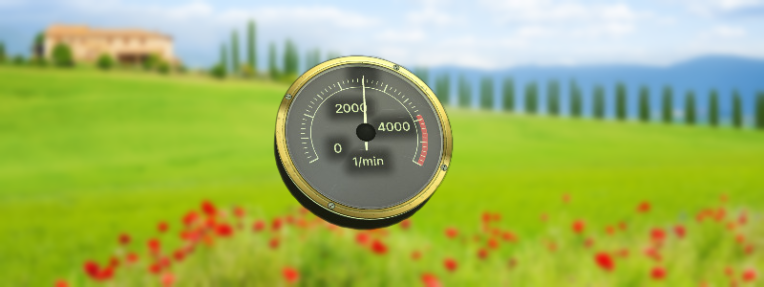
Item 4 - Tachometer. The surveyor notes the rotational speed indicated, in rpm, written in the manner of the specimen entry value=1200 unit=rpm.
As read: value=2500 unit=rpm
